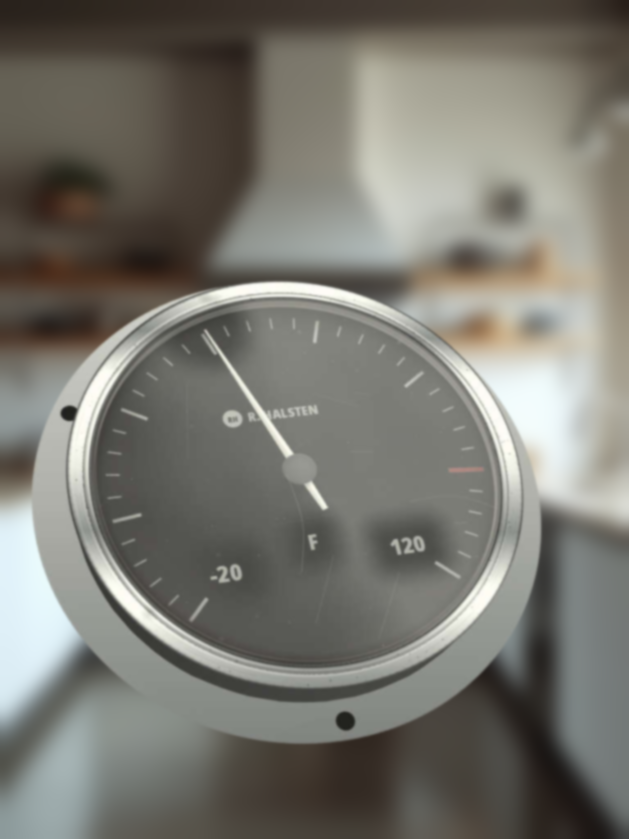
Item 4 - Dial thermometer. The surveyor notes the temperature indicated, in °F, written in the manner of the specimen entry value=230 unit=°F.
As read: value=40 unit=°F
